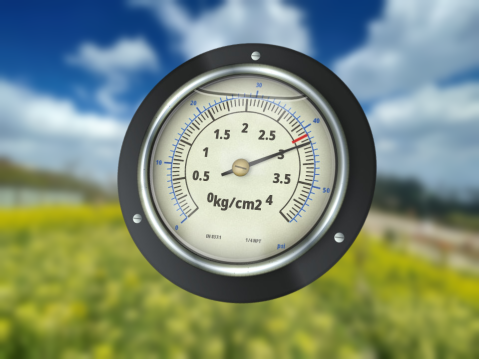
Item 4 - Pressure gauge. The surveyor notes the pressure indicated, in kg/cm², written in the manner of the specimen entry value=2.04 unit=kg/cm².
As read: value=3 unit=kg/cm²
